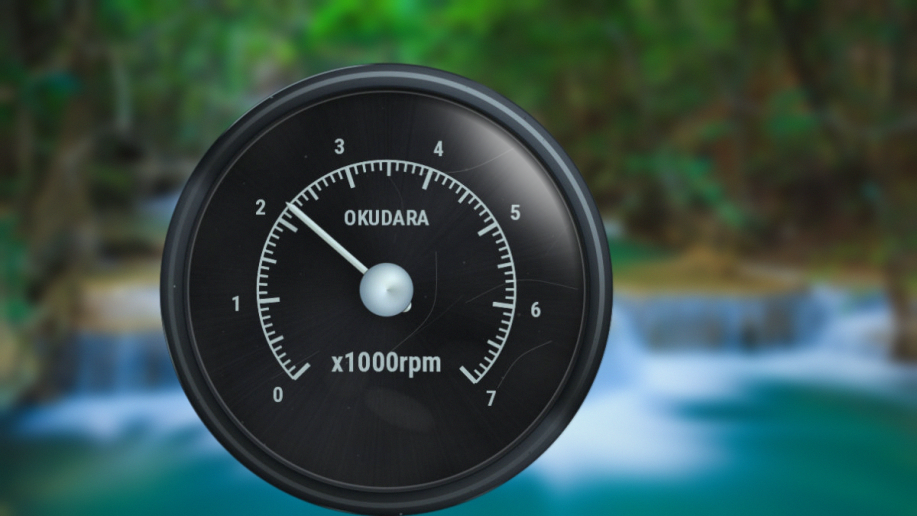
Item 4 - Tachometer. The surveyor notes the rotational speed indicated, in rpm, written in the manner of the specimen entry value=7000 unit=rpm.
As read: value=2200 unit=rpm
